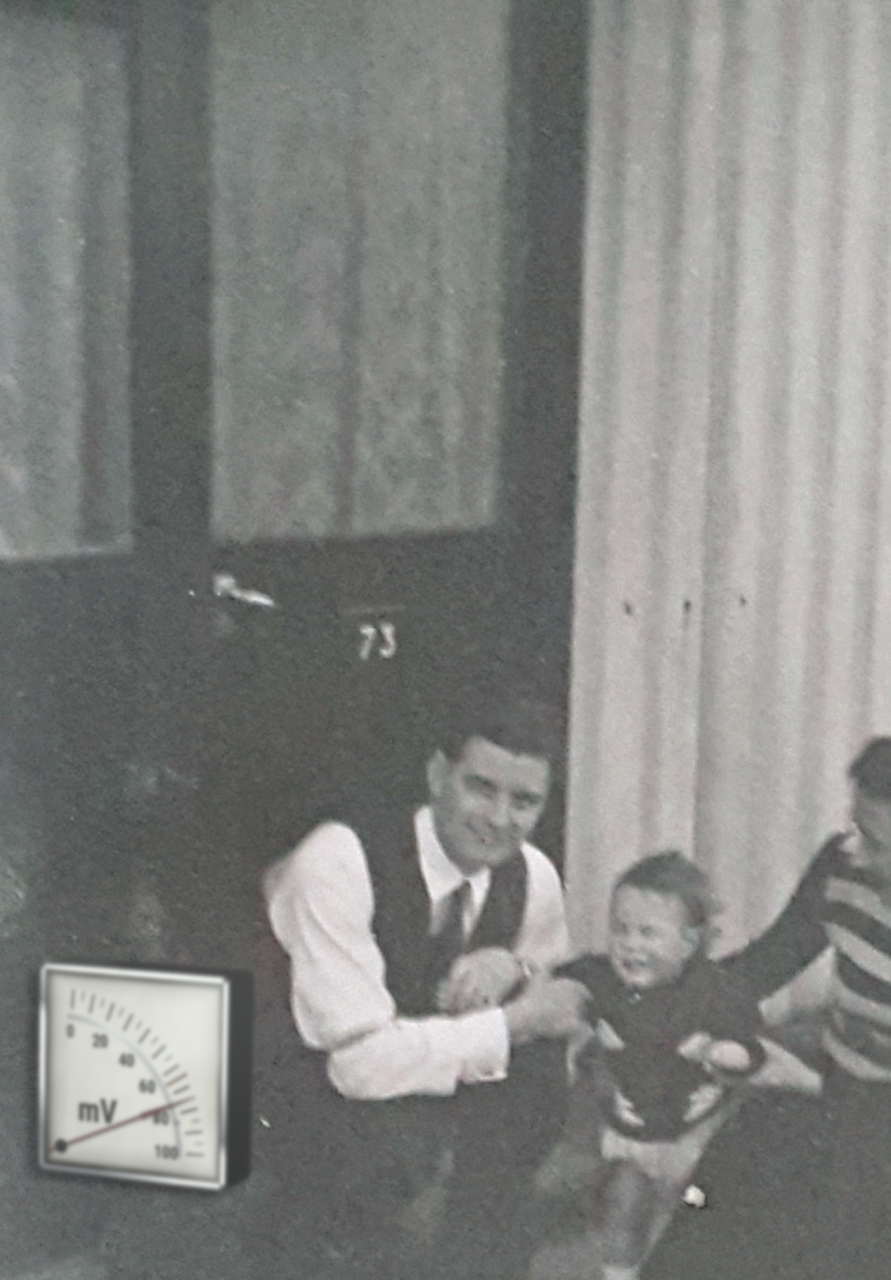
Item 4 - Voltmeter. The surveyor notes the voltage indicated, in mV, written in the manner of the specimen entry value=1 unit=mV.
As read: value=75 unit=mV
